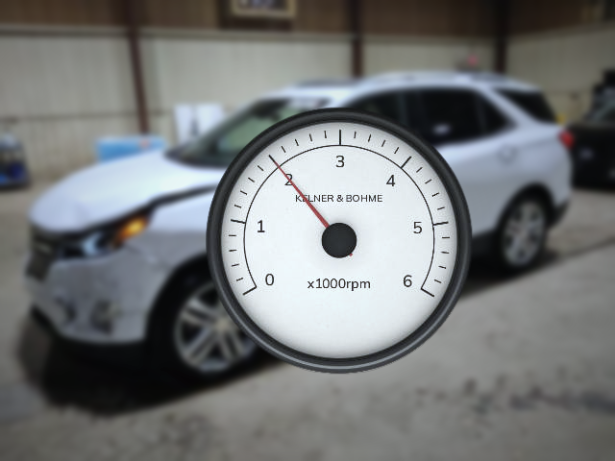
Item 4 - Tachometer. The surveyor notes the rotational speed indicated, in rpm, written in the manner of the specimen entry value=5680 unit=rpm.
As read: value=2000 unit=rpm
